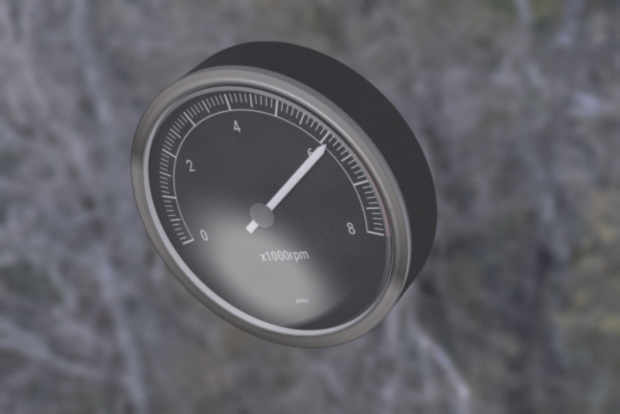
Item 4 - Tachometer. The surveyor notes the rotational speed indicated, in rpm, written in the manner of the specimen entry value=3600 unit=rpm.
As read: value=6100 unit=rpm
